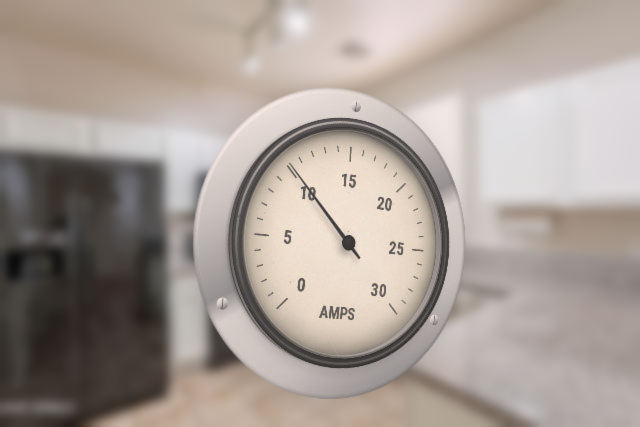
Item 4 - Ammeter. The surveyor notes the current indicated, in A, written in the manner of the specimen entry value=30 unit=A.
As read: value=10 unit=A
